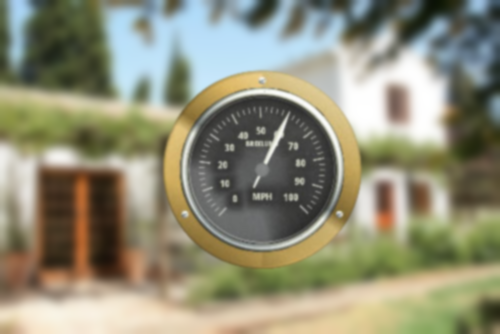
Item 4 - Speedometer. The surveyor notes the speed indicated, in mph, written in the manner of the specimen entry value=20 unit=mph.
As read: value=60 unit=mph
